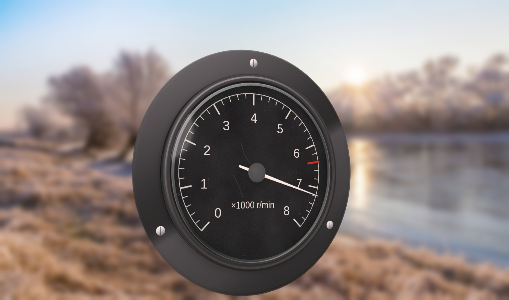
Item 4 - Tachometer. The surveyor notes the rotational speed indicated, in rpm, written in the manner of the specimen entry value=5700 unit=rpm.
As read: value=7200 unit=rpm
